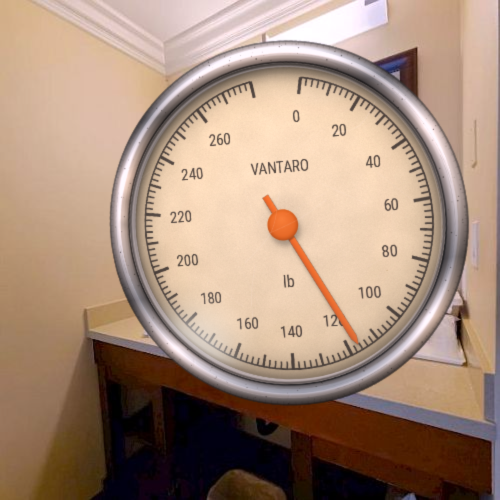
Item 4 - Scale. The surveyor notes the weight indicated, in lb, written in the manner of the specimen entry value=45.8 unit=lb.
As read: value=116 unit=lb
